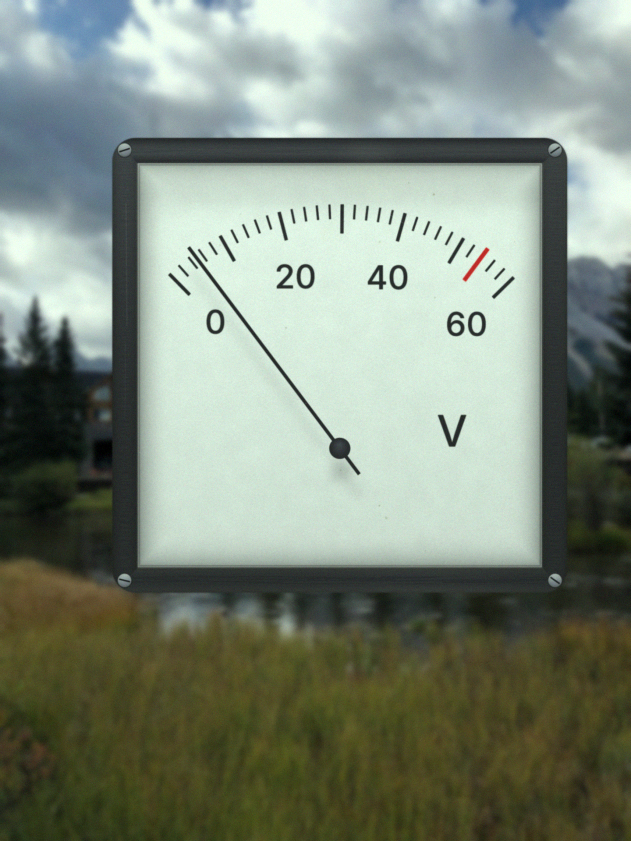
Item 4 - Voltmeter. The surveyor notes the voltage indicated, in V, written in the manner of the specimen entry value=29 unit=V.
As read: value=5 unit=V
